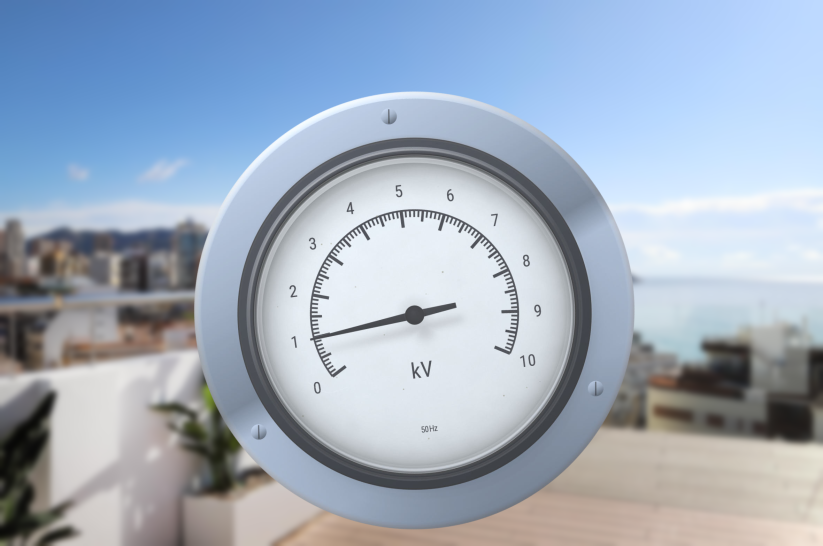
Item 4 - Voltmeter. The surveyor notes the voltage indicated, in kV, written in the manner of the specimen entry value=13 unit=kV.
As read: value=1 unit=kV
